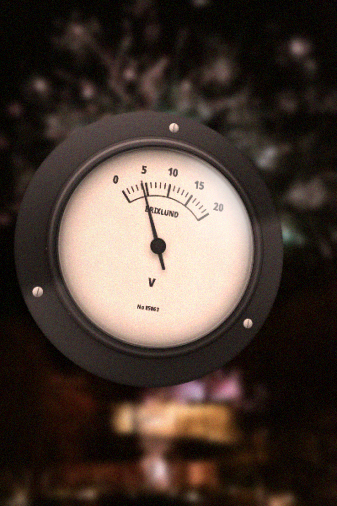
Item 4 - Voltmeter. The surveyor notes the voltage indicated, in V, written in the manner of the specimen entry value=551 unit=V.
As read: value=4 unit=V
